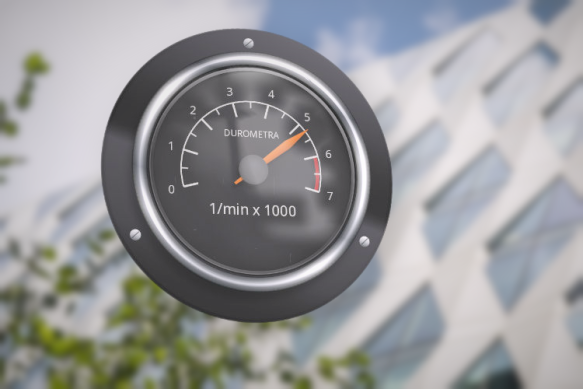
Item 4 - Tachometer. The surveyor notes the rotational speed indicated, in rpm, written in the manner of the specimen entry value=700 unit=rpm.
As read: value=5250 unit=rpm
